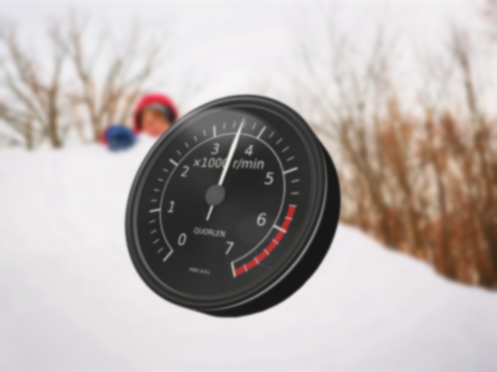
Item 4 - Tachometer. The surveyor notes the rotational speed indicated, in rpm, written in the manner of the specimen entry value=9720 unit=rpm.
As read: value=3600 unit=rpm
